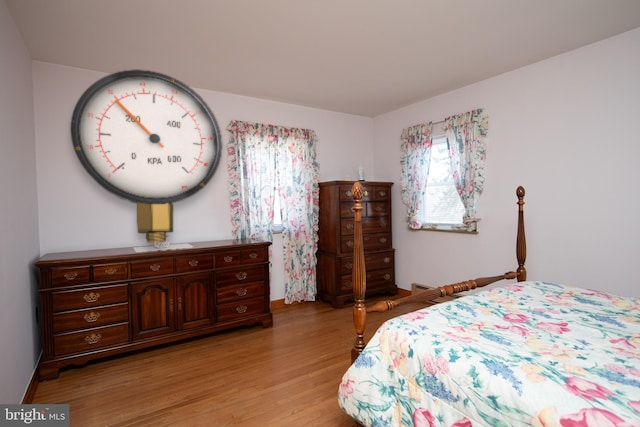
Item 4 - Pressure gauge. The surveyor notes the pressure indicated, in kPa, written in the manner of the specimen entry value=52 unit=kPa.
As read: value=200 unit=kPa
